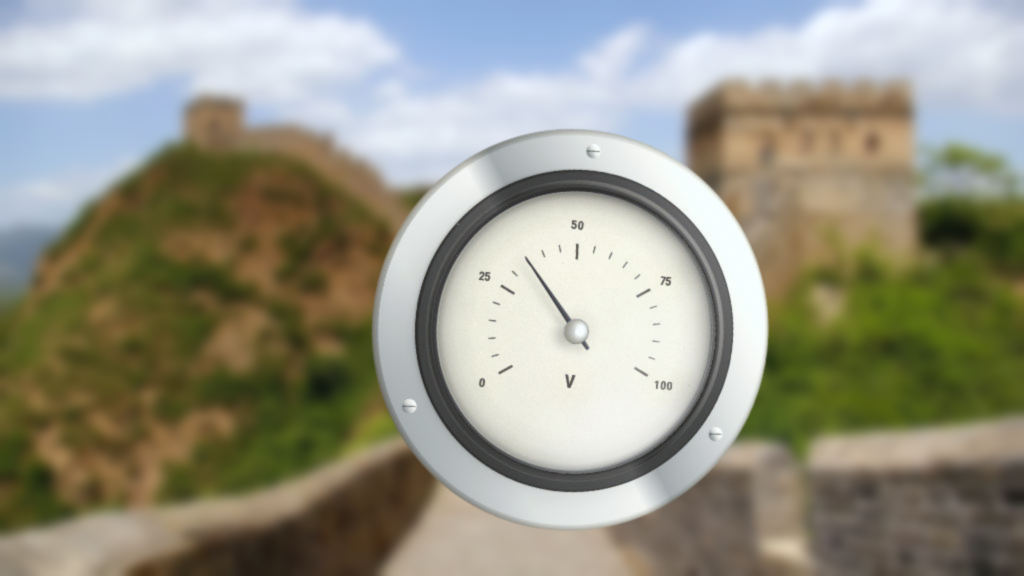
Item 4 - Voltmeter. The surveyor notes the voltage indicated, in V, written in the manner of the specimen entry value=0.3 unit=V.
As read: value=35 unit=V
